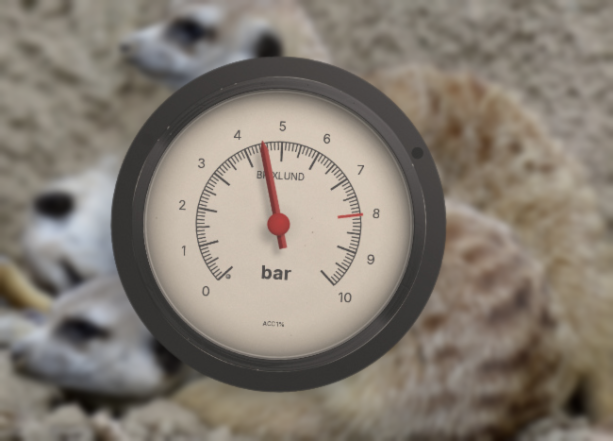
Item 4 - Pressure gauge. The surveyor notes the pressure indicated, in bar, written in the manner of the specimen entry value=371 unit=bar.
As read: value=4.5 unit=bar
